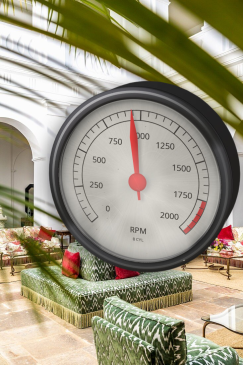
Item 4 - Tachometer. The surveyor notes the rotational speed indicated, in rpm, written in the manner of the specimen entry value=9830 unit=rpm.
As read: value=950 unit=rpm
